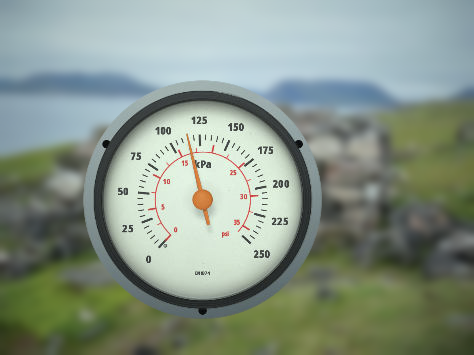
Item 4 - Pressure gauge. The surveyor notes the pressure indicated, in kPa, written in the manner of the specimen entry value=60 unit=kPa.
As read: value=115 unit=kPa
